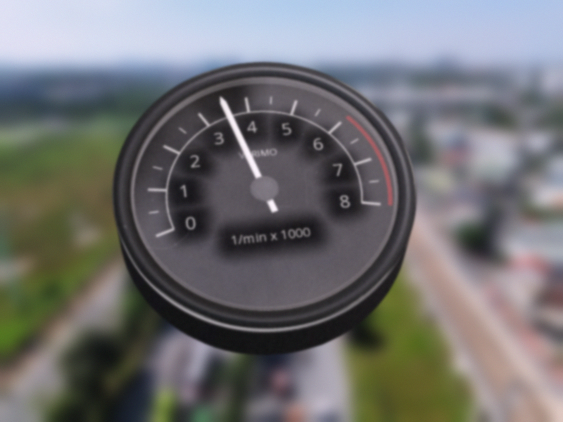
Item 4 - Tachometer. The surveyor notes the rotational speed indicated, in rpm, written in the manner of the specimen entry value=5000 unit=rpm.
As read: value=3500 unit=rpm
